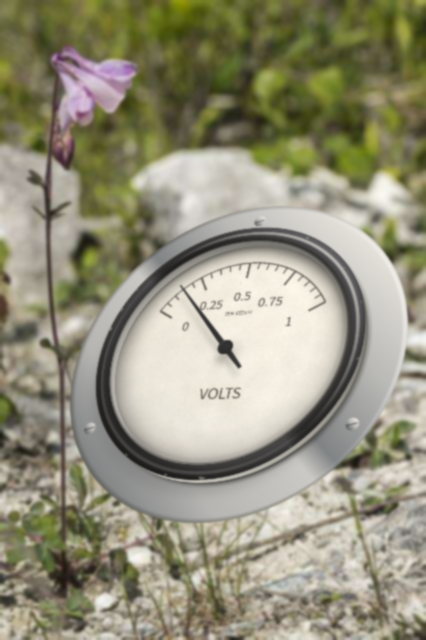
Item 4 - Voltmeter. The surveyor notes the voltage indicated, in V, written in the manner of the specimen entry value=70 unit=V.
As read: value=0.15 unit=V
